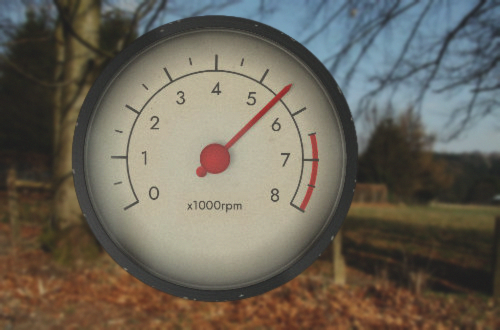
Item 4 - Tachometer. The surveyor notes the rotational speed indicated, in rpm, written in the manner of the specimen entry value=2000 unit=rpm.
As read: value=5500 unit=rpm
